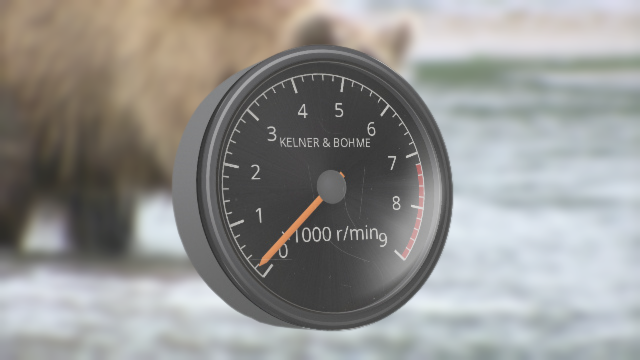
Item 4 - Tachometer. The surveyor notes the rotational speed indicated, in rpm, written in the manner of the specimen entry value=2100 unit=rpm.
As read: value=200 unit=rpm
